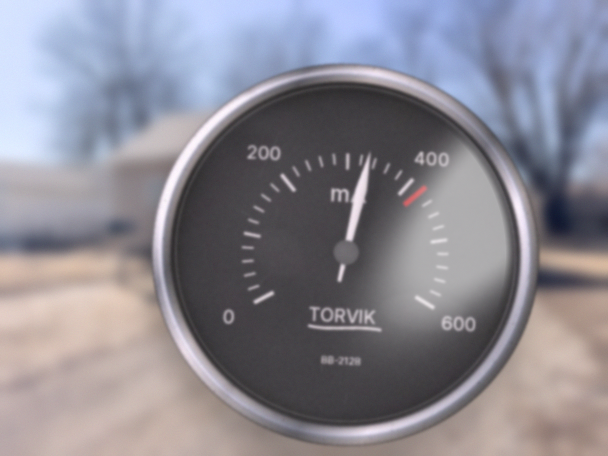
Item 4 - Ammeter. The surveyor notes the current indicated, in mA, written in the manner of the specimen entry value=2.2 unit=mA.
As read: value=330 unit=mA
